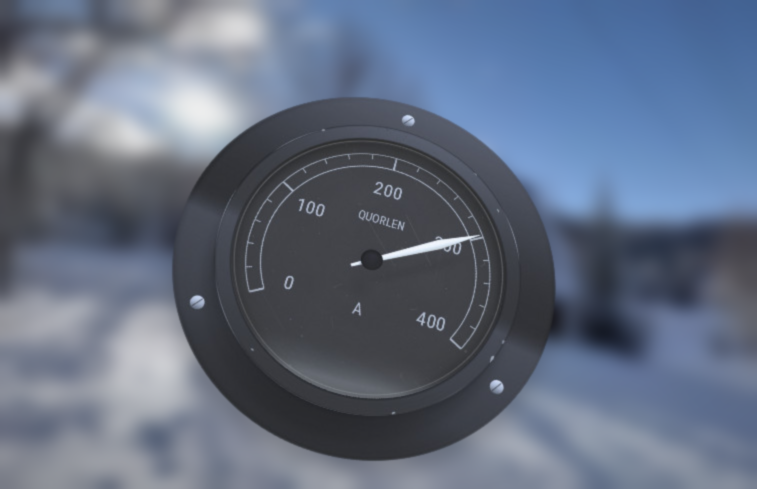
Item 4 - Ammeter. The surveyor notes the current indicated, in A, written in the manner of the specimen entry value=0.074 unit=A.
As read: value=300 unit=A
